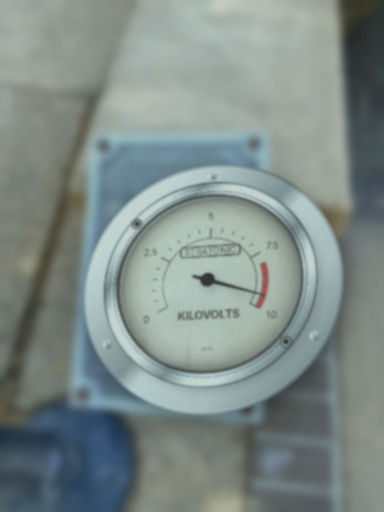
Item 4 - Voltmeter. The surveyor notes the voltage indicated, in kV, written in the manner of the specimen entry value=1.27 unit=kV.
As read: value=9.5 unit=kV
